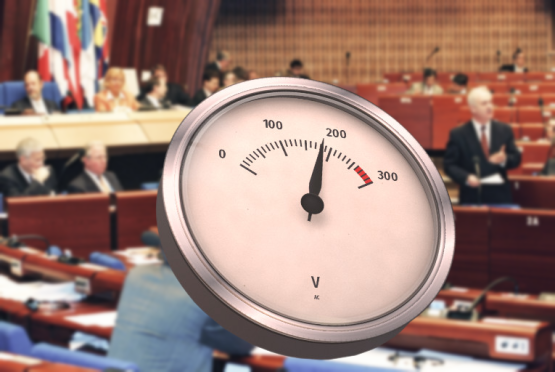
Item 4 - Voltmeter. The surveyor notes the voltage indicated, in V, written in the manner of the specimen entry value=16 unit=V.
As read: value=180 unit=V
